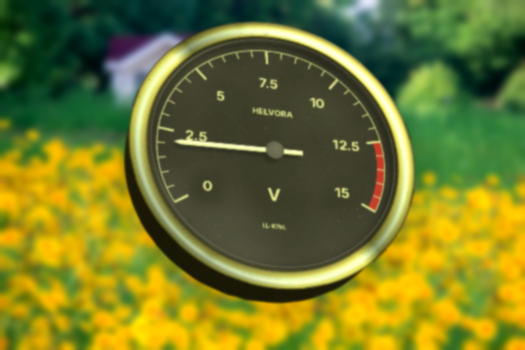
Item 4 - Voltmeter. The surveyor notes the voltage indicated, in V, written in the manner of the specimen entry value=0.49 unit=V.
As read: value=2 unit=V
